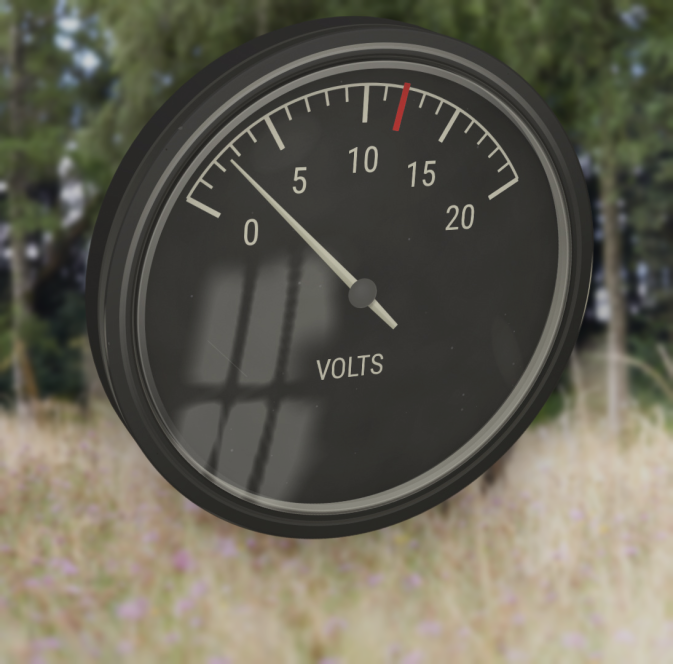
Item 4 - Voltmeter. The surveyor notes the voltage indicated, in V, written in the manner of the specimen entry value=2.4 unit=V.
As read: value=2.5 unit=V
